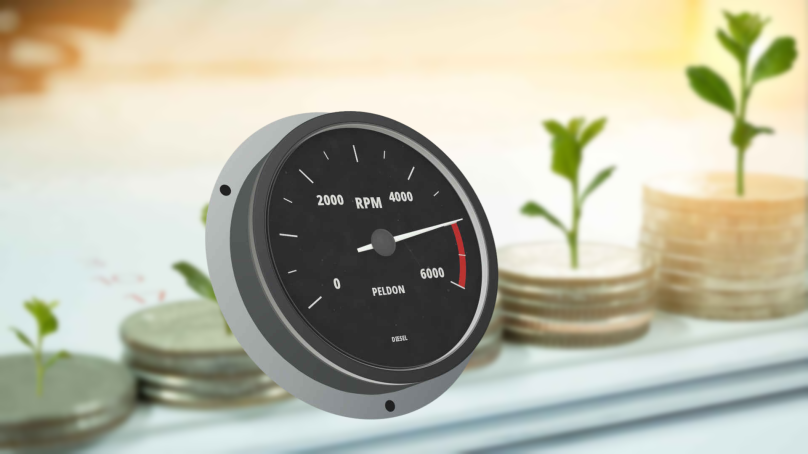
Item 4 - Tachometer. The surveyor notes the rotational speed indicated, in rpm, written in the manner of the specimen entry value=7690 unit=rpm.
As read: value=5000 unit=rpm
